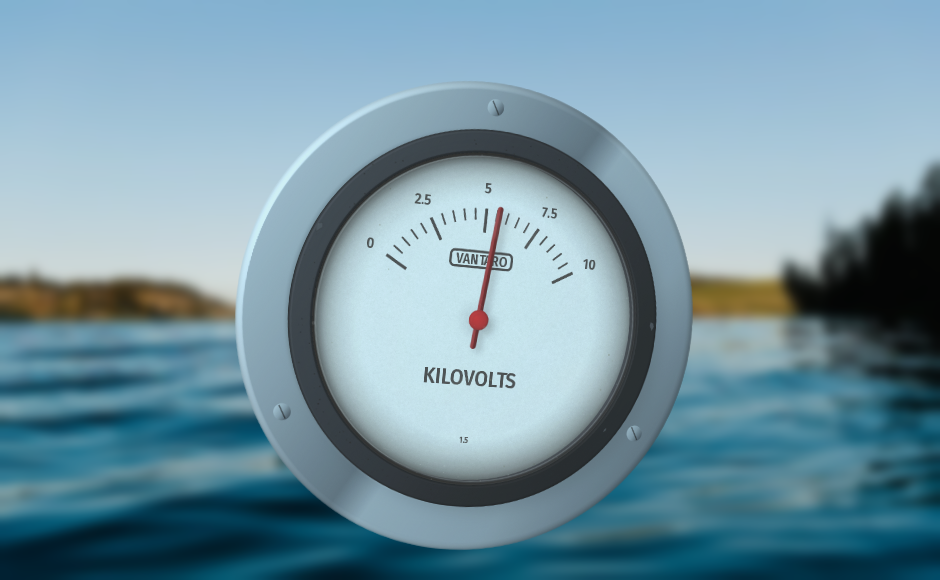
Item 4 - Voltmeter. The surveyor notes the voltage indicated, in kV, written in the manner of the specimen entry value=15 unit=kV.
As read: value=5.5 unit=kV
